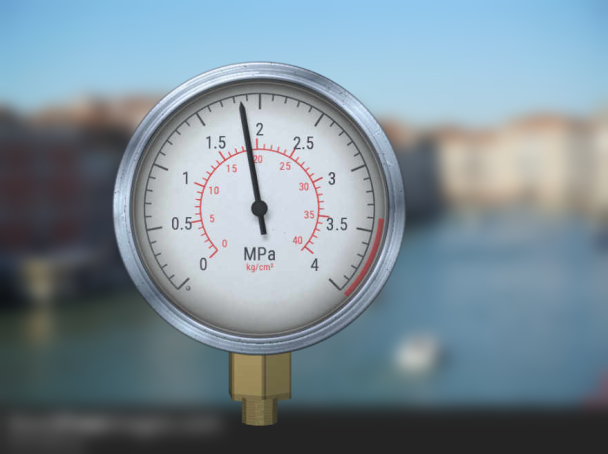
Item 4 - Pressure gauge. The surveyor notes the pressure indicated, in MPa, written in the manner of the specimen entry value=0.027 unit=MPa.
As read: value=1.85 unit=MPa
